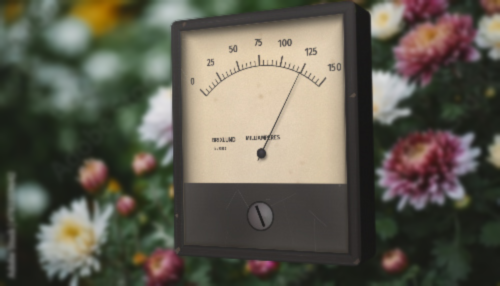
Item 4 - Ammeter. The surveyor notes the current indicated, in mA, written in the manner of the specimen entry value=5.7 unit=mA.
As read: value=125 unit=mA
